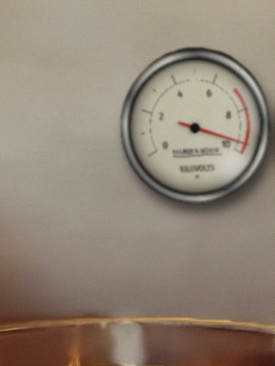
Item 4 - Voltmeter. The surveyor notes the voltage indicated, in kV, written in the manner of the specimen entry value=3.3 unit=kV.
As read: value=9.5 unit=kV
